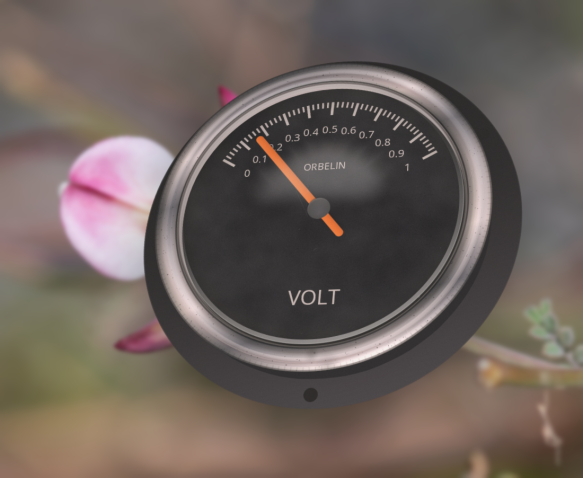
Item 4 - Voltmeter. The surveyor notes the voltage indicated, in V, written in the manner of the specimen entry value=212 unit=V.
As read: value=0.16 unit=V
